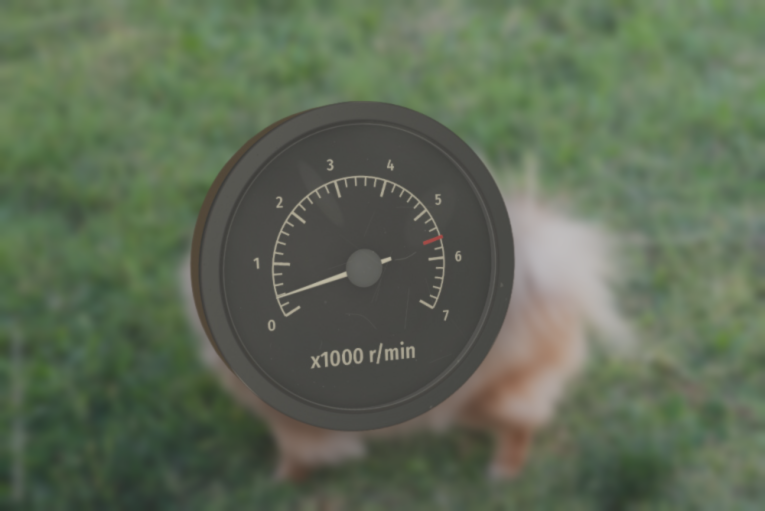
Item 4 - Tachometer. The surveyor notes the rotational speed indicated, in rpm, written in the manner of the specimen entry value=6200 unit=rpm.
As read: value=400 unit=rpm
